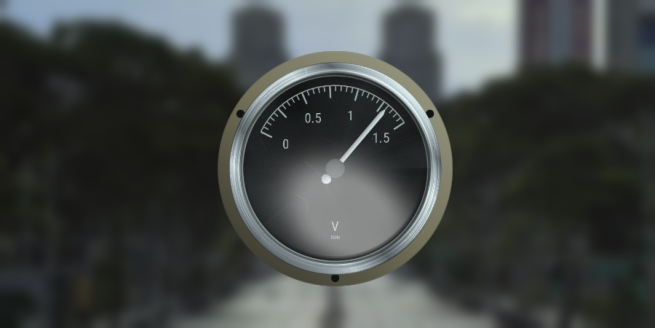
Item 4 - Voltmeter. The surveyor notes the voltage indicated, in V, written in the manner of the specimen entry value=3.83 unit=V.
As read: value=1.3 unit=V
